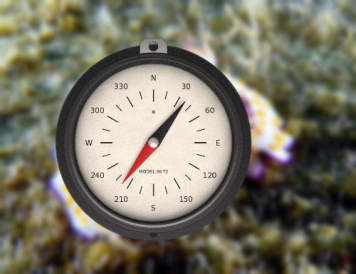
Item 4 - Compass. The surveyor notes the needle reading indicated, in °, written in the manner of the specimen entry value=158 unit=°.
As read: value=217.5 unit=°
